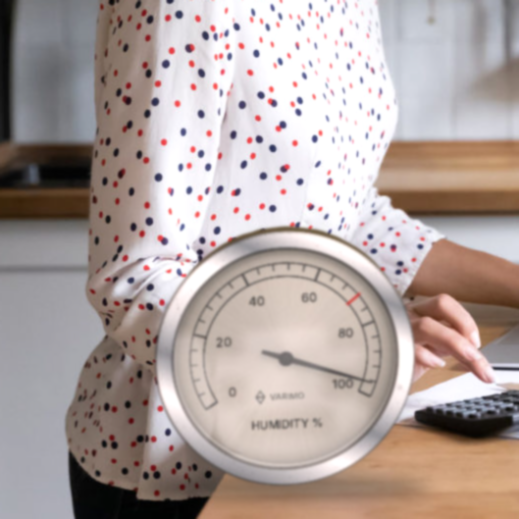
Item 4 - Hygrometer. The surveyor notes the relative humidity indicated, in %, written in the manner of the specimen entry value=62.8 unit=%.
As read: value=96 unit=%
